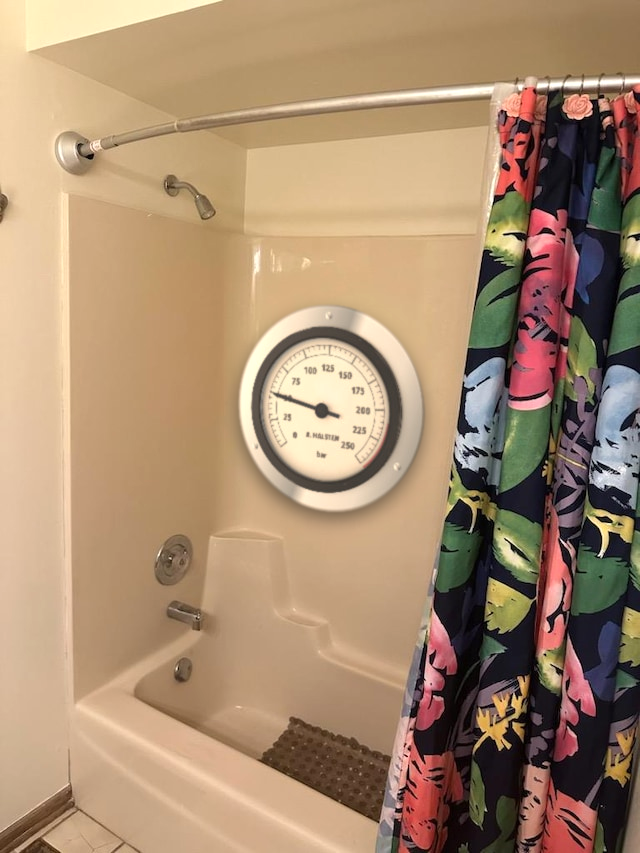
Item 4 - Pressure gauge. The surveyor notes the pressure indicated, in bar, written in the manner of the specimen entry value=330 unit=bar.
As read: value=50 unit=bar
